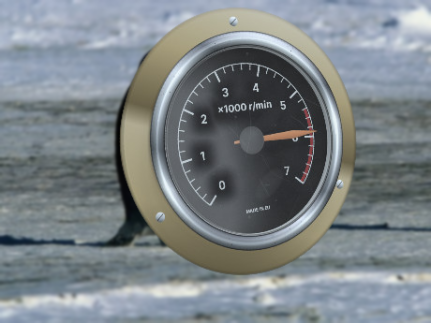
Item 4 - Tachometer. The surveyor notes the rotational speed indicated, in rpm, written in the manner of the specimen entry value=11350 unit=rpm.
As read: value=5900 unit=rpm
